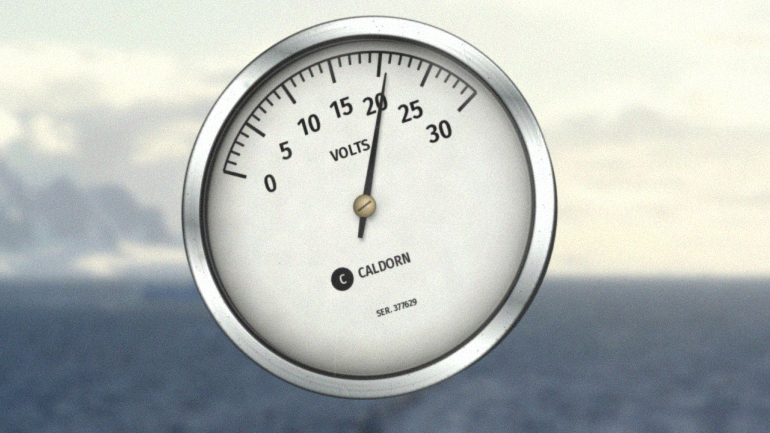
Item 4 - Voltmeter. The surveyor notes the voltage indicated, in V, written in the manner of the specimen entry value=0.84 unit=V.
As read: value=21 unit=V
